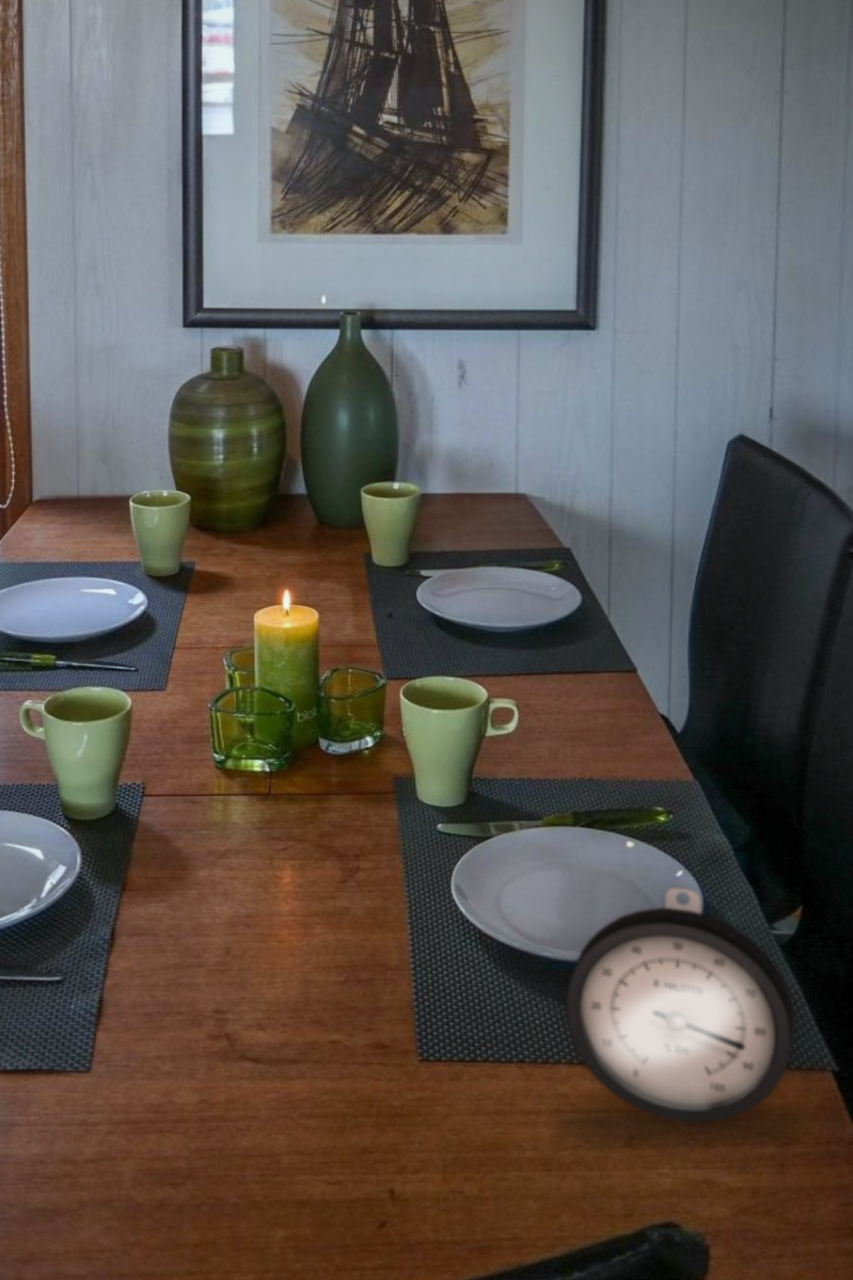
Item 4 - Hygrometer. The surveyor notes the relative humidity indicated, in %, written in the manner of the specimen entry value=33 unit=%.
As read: value=85 unit=%
